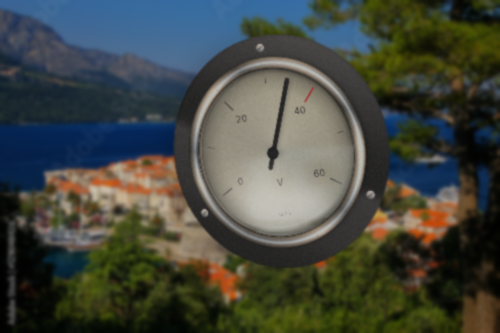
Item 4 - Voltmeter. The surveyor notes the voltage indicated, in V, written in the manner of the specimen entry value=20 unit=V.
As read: value=35 unit=V
